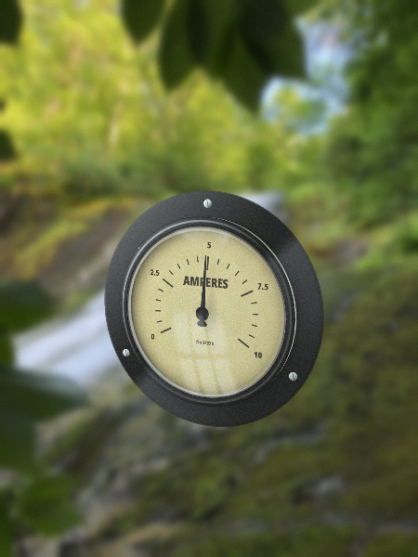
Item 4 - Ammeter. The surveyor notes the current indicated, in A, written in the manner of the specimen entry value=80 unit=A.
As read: value=5 unit=A
